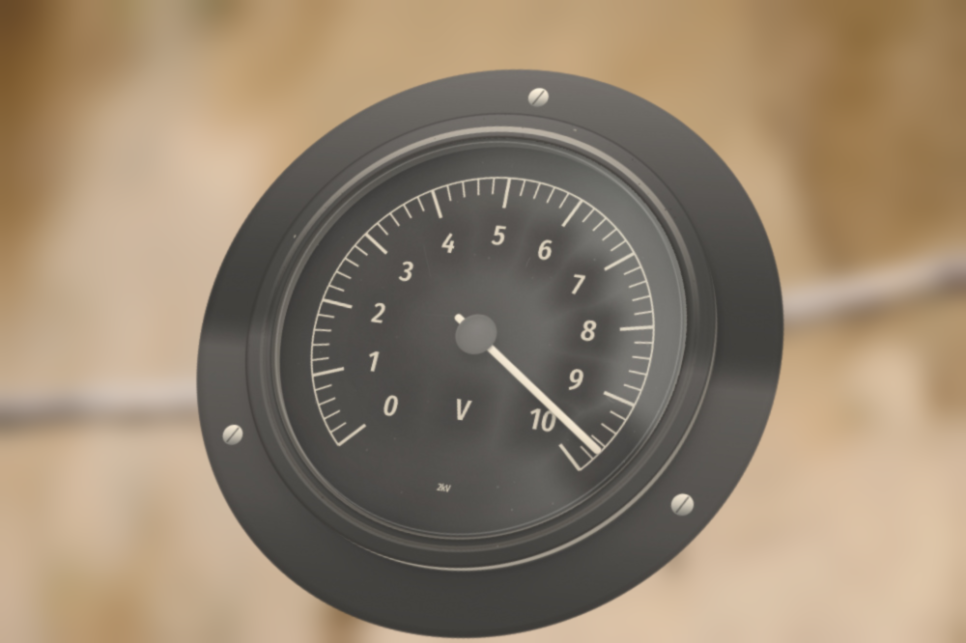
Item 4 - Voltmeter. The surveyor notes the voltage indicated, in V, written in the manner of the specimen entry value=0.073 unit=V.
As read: value=9.7 unit=V
